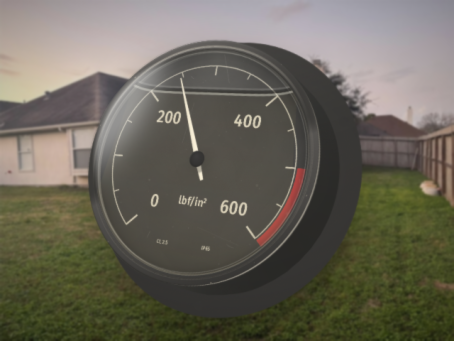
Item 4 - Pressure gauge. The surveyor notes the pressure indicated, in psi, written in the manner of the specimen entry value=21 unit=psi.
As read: value=250 unit=psi
